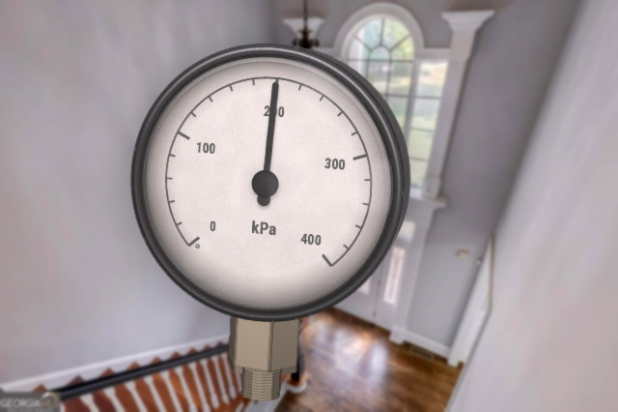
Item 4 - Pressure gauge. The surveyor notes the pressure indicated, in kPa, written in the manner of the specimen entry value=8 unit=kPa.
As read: value=200 unit=kPa
